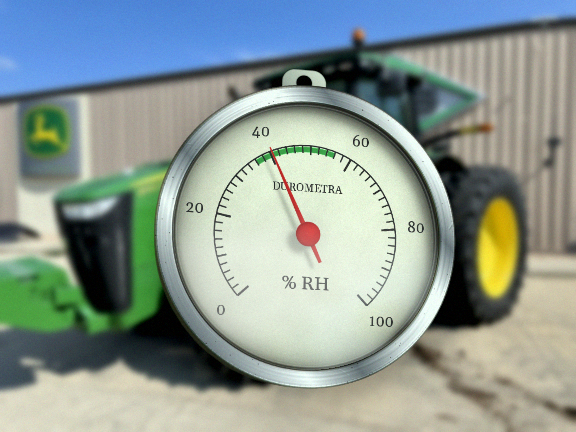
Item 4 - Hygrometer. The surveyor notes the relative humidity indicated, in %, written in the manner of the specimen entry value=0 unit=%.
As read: value=40 unit=%
